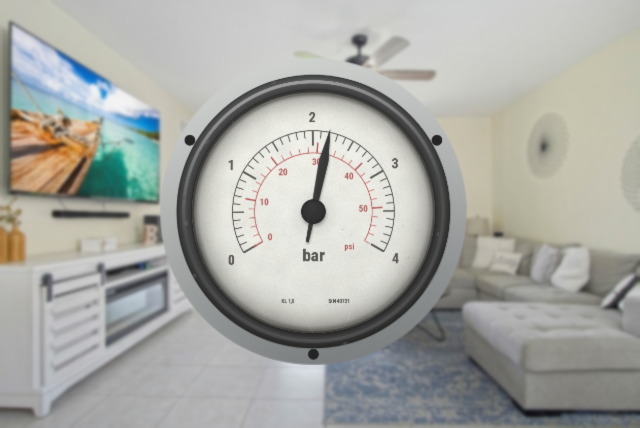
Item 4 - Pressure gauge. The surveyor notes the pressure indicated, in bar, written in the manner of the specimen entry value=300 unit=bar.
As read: value=2.2 unit=bar
